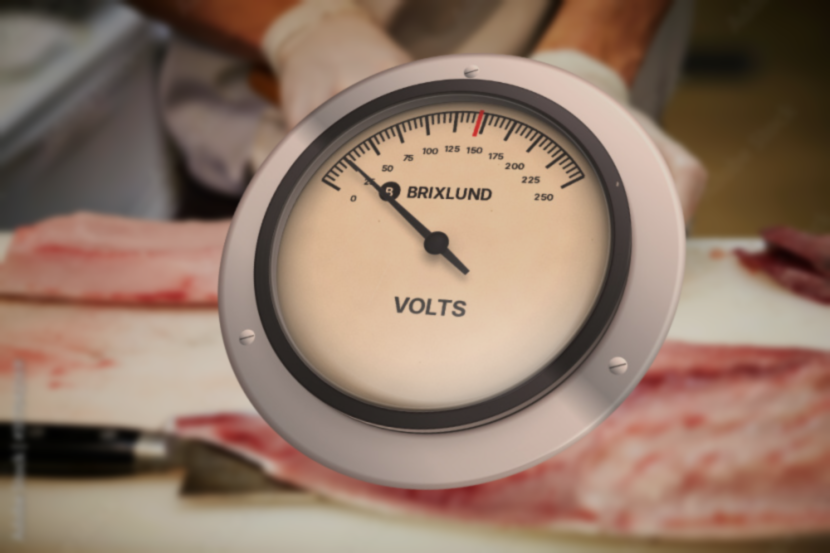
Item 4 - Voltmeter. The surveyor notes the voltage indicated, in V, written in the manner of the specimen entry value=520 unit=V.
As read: value=25 unit=V
